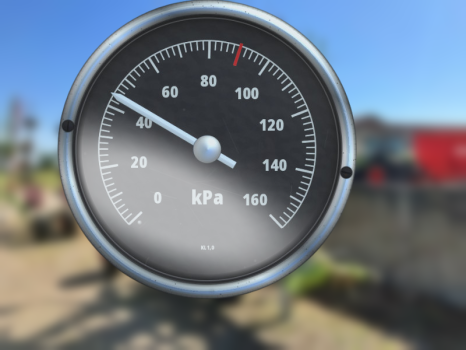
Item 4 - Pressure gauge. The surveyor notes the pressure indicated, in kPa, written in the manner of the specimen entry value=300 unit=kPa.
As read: value=44 unit=kPa
